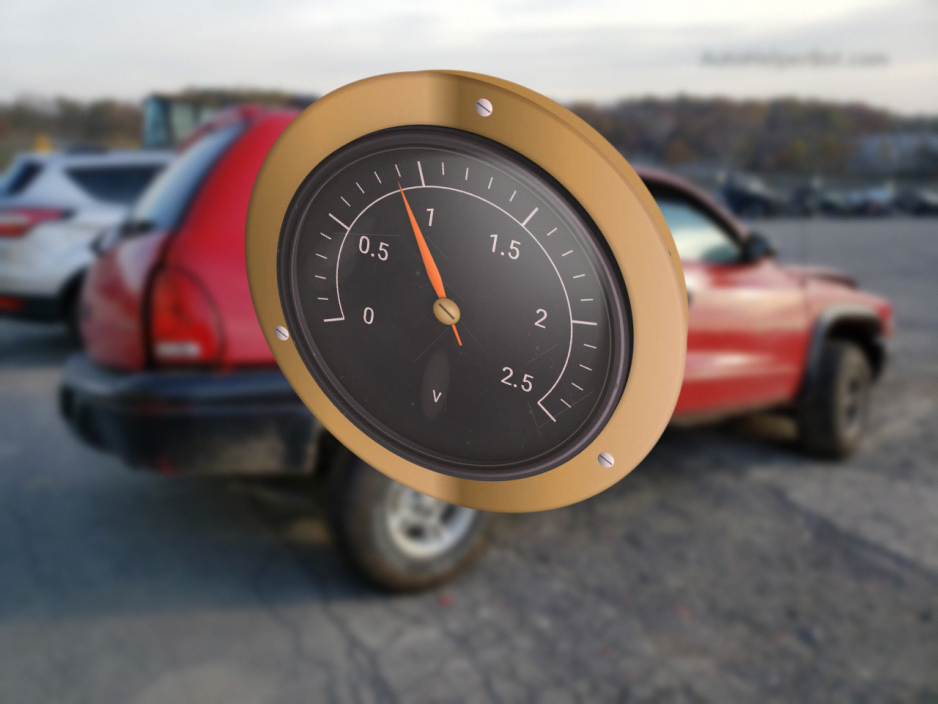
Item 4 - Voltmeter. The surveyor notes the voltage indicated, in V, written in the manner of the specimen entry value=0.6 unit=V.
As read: value=0.9 unit=V
